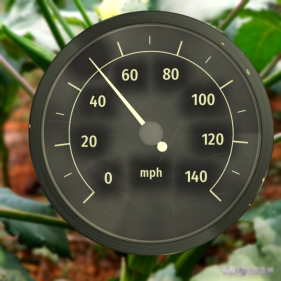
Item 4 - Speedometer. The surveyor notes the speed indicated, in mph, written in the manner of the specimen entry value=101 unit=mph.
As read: value=50 unit=mph
